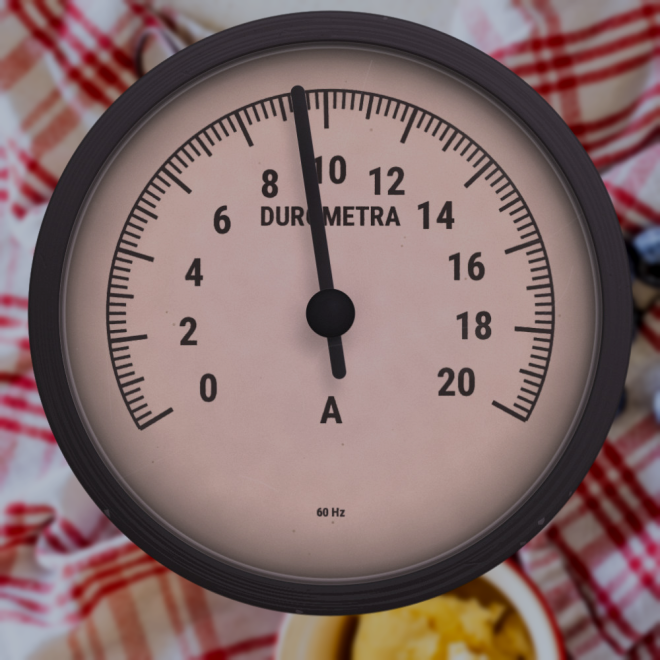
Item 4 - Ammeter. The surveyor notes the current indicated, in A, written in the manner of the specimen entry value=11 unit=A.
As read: value=9.4 unit=A
